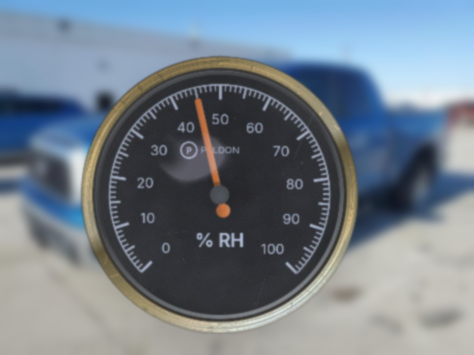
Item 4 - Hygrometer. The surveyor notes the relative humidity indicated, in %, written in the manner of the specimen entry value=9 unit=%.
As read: value=45 unit=%
